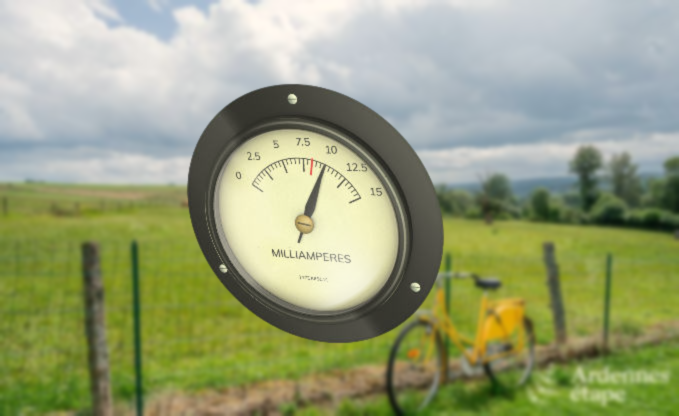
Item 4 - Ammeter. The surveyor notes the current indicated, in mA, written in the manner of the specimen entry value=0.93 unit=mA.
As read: value=10 unit=mA
